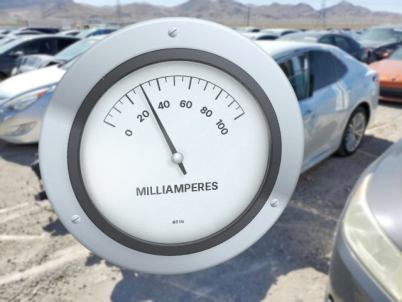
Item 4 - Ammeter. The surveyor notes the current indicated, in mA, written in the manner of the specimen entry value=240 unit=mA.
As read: value=30 unit=mA
